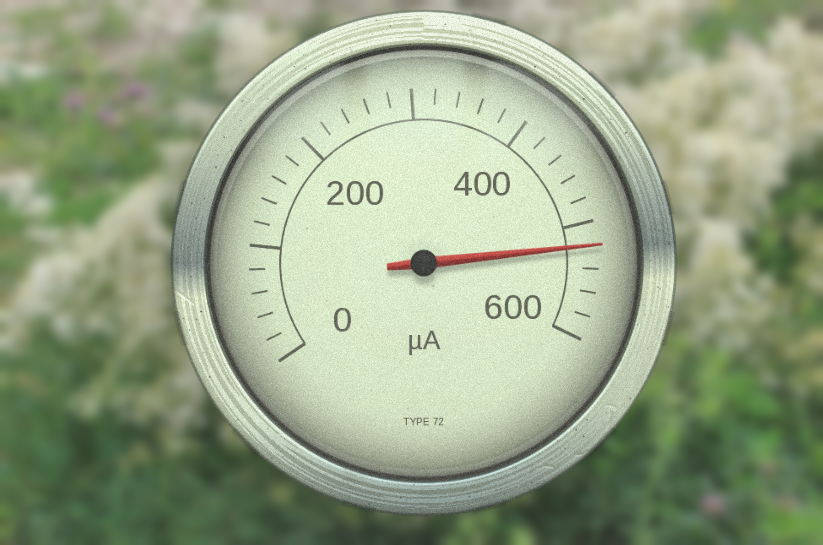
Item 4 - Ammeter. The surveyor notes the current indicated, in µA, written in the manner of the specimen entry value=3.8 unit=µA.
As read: value=520 unit=µA
